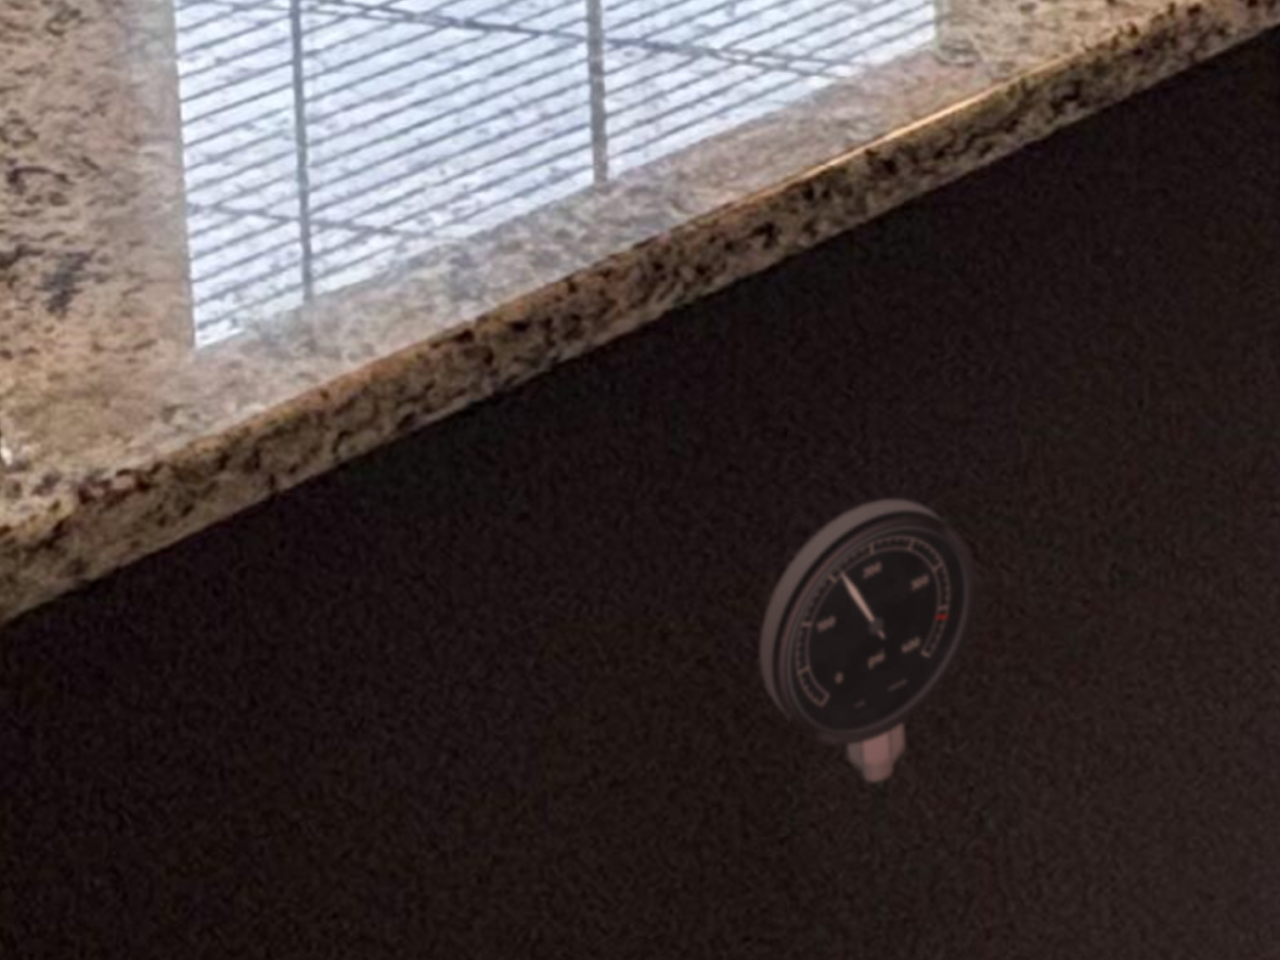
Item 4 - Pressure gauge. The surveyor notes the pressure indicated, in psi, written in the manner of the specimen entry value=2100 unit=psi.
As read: value=160 unit=psi
